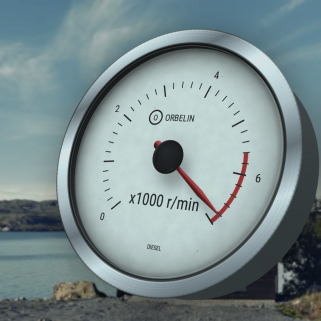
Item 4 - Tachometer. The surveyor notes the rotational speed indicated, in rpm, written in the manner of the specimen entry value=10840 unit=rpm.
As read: value=6800 unit=rpm
